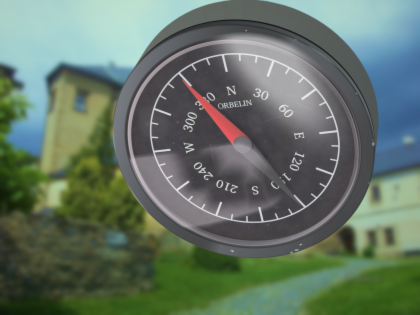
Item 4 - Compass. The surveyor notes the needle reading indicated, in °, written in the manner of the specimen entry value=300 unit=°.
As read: value=330 unit=°
